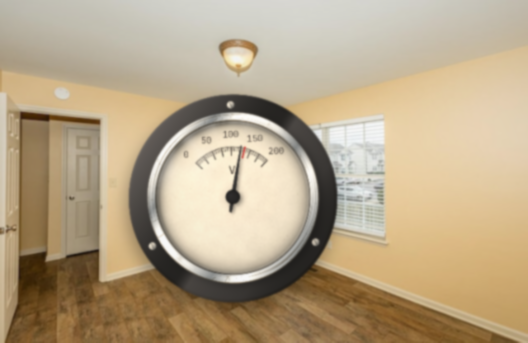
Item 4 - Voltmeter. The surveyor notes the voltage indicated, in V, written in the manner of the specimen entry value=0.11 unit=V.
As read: value=125 unit=V
